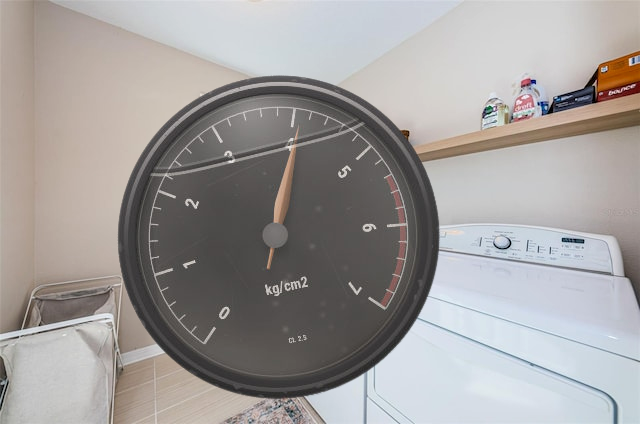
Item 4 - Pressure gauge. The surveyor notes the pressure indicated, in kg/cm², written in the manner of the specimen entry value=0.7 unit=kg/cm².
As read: value=4.1 unit=kg/cm²
